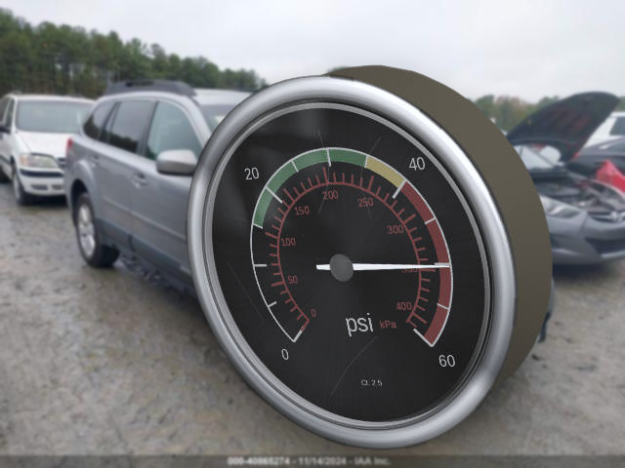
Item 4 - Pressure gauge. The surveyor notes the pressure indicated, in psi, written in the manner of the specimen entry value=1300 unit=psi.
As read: value=50 unit=psi
